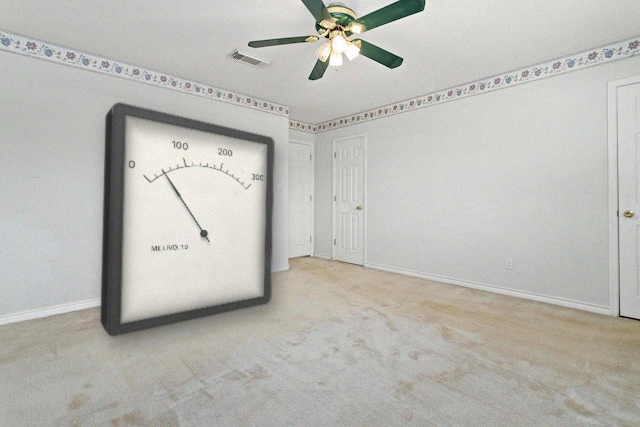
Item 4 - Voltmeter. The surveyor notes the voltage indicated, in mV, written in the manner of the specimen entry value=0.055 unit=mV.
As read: value=40 unit=mV
